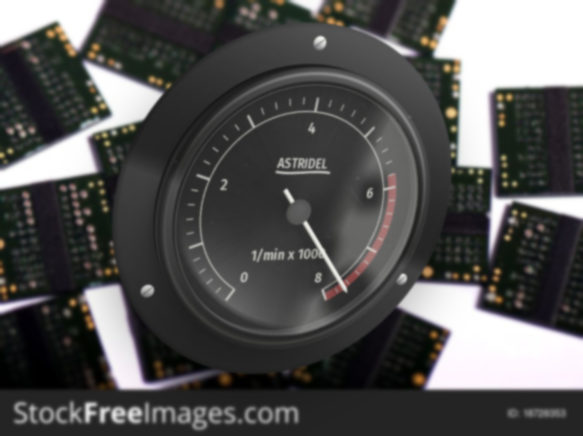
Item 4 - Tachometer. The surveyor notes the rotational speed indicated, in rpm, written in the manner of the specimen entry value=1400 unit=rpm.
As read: value=7700 unit=rpm
